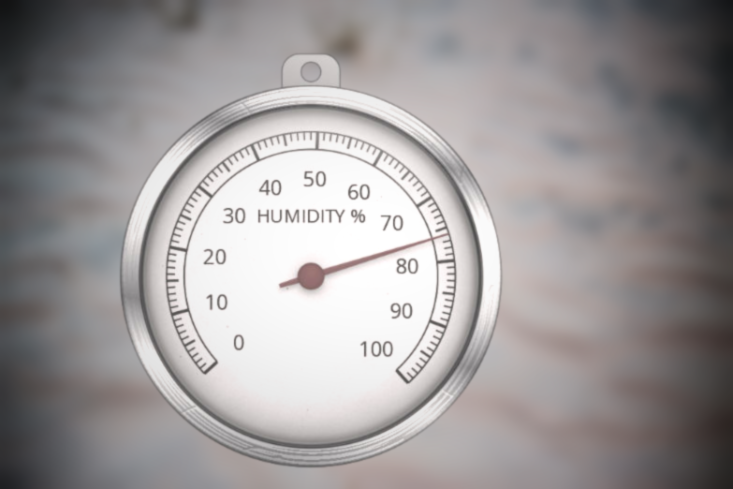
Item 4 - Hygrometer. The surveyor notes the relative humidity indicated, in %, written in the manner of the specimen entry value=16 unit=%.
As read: value=76 unit=%
